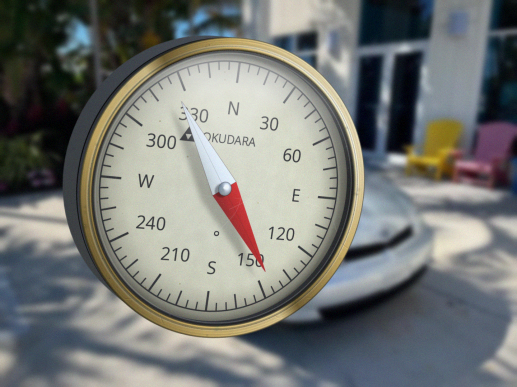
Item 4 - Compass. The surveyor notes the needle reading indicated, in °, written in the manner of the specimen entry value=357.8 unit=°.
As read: value=145 unit=°
